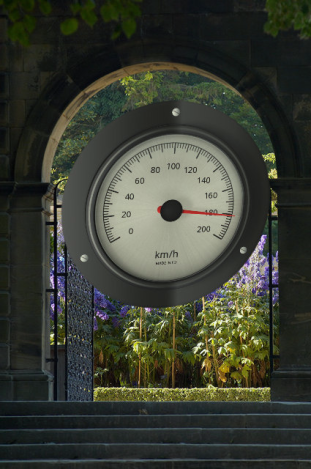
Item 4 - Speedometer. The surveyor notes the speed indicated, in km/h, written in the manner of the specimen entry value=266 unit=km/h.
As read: value=180 unit=km/h
